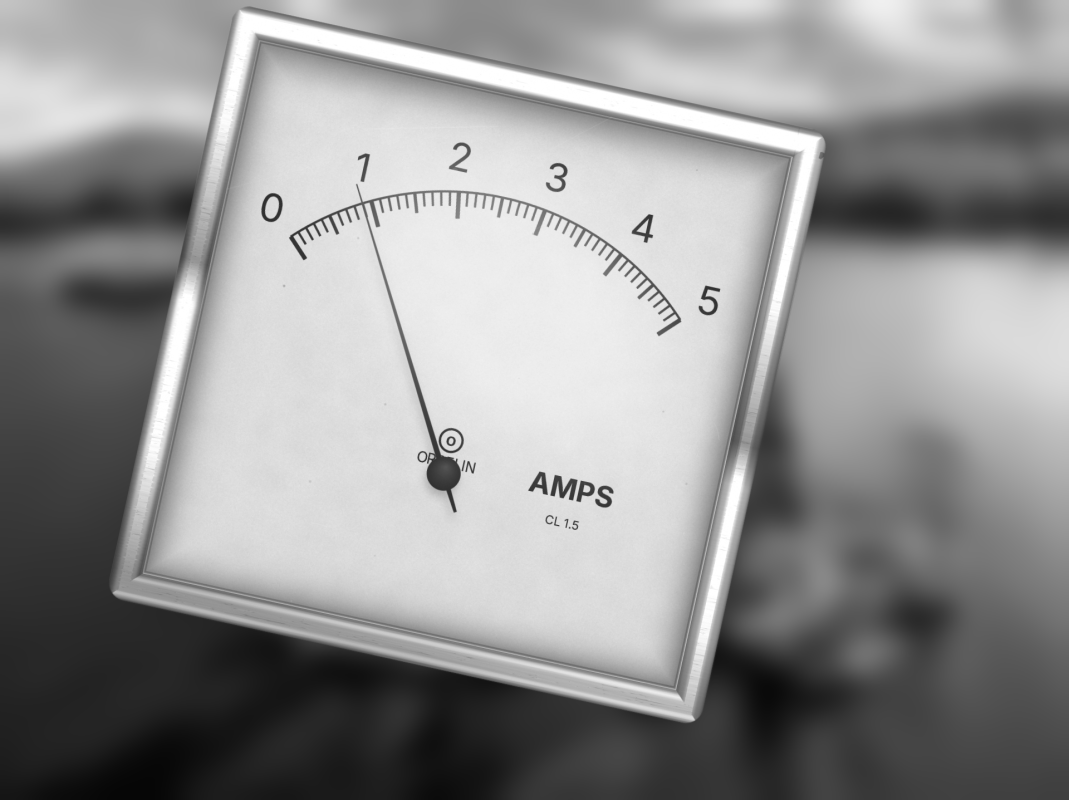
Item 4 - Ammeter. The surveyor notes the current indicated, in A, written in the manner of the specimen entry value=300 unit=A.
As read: value=0.9 unit=A
